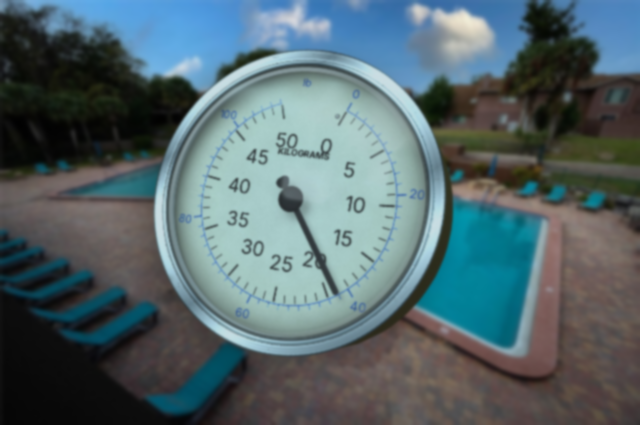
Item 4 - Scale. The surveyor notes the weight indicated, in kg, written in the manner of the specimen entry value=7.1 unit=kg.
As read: value=19 unit=kg
